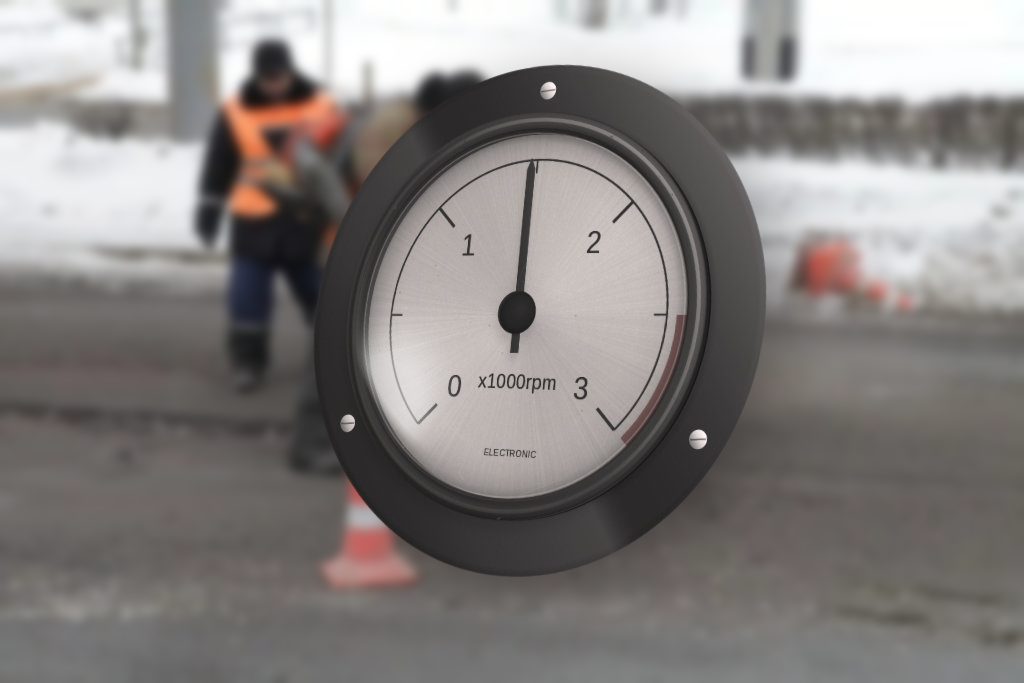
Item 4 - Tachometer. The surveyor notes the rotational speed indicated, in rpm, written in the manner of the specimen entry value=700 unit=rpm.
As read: value=1500 unit=rpm
